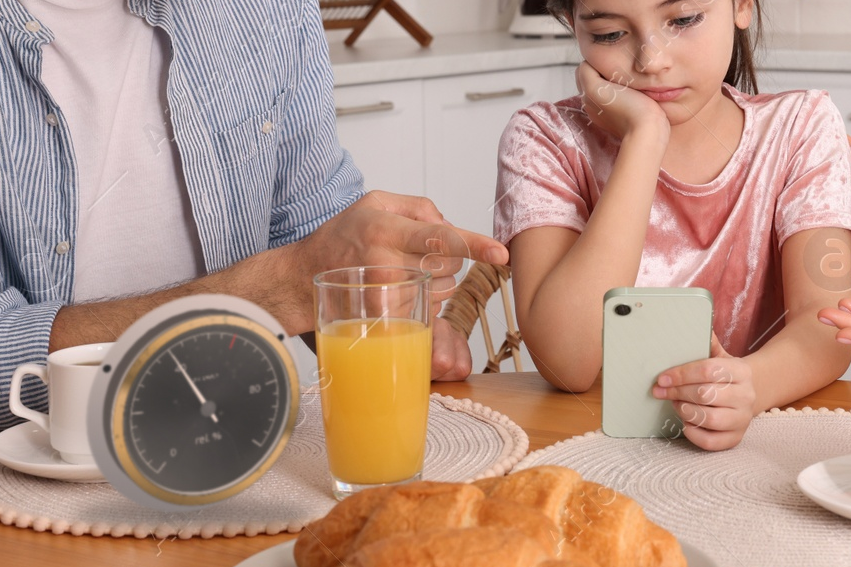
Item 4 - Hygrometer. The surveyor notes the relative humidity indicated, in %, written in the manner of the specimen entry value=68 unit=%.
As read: value=40 unit=%
